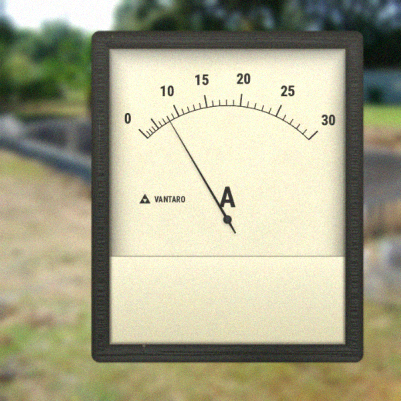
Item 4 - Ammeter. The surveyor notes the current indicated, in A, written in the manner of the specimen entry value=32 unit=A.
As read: value=8 unit=A
